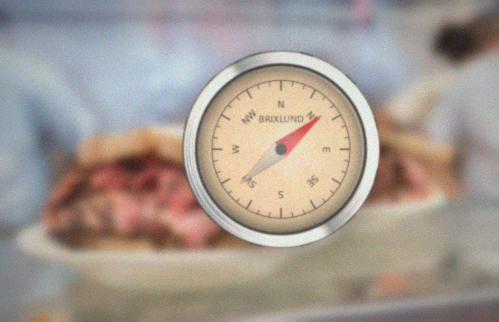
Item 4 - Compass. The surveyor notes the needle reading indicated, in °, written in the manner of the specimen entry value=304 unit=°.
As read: value=50 unit=°
